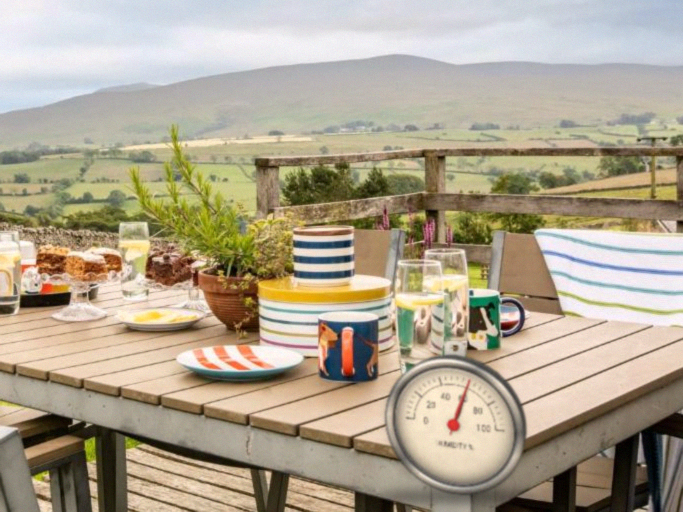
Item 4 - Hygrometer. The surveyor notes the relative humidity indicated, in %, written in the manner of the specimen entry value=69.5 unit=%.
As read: value=60 unit=%
